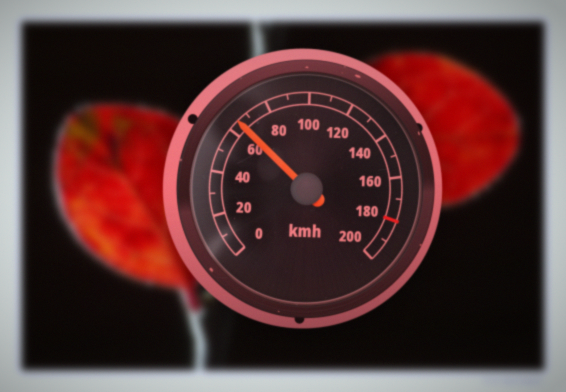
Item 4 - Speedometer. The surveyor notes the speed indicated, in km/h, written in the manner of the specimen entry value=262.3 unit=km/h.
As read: value=65 unit=km/h
